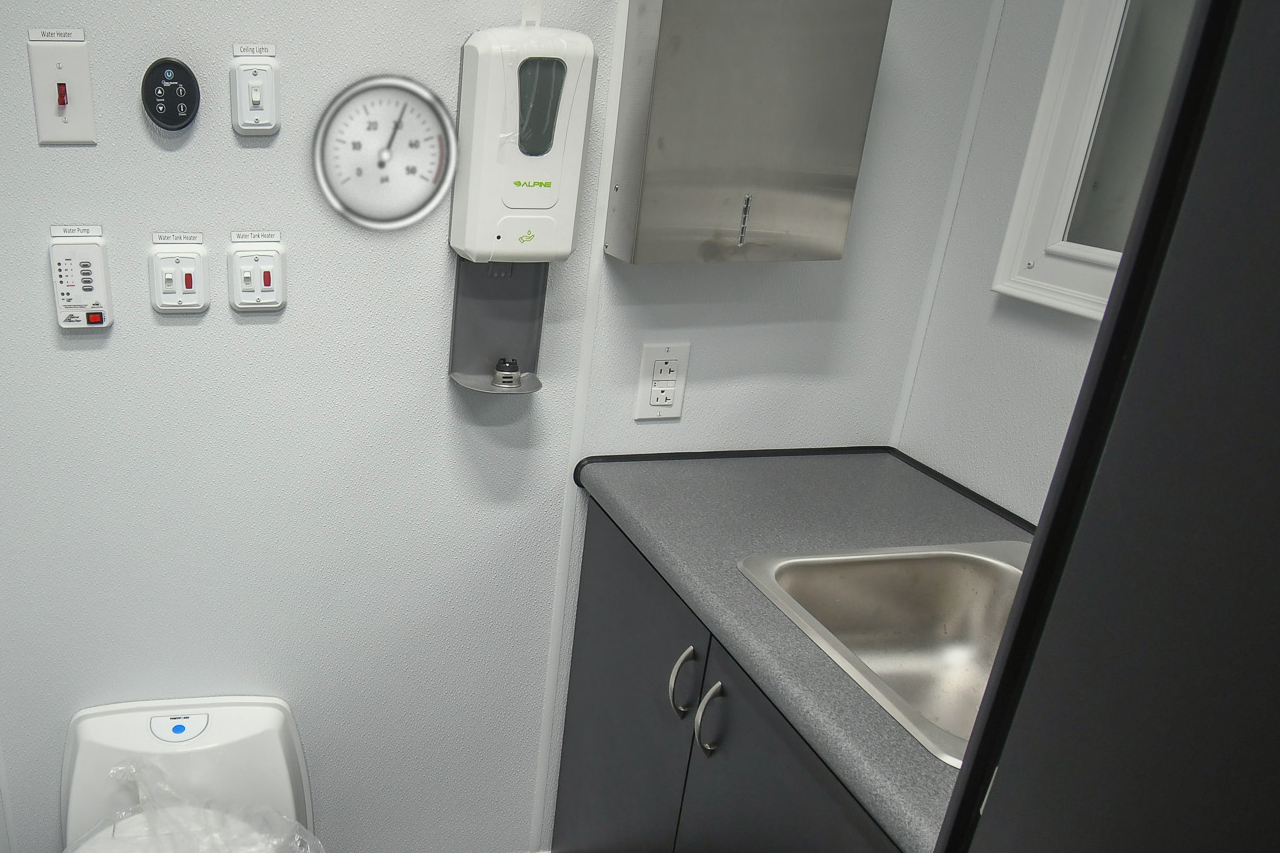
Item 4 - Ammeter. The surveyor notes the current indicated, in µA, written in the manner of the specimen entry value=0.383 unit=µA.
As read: value=30 unit=µA
